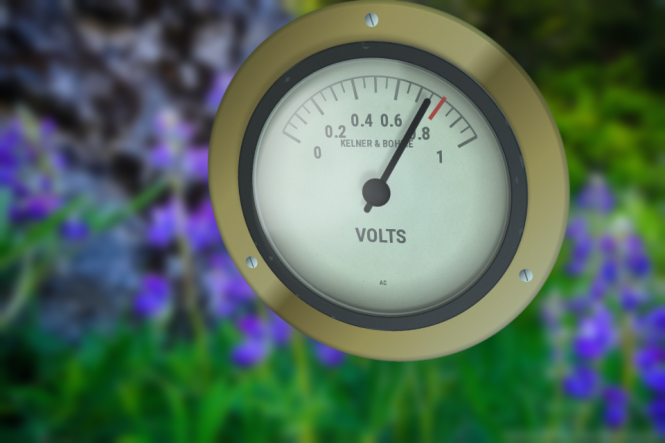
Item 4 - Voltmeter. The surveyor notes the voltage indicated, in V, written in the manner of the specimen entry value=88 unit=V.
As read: value=0.75 unit=V
